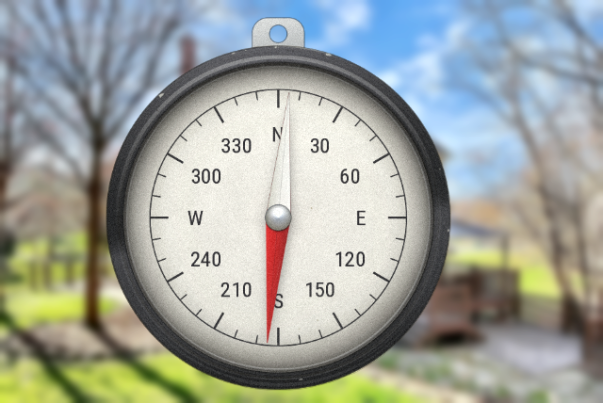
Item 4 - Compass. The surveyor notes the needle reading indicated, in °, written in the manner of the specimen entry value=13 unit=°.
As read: value=185 unit=°
